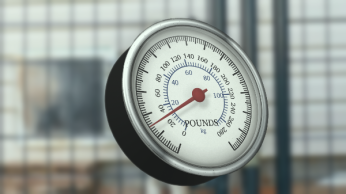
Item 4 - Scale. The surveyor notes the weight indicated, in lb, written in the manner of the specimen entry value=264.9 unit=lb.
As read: value=30 unit=lb
